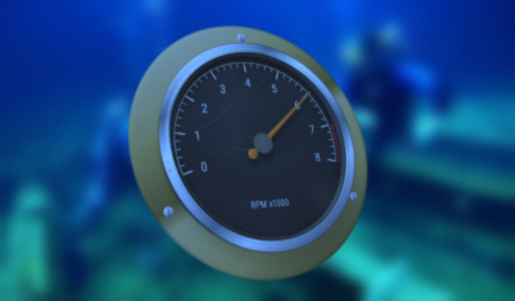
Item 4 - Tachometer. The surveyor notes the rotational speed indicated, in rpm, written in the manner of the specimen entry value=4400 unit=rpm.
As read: value=6000 unit=rpm
